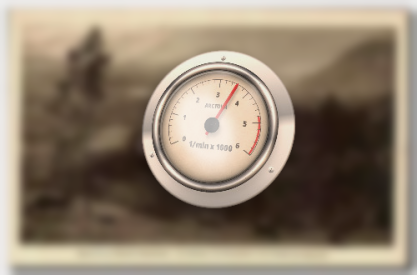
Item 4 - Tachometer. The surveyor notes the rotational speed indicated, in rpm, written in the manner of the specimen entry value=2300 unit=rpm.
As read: value=3600 unit=rpm
